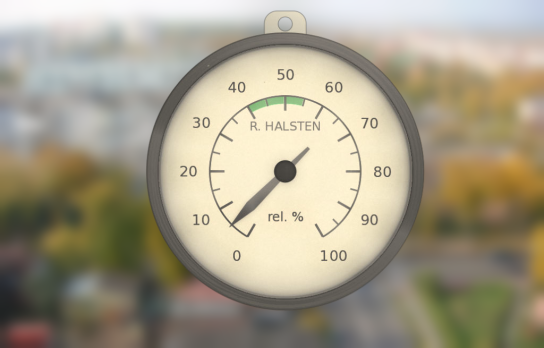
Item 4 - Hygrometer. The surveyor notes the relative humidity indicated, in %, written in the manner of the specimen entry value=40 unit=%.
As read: value=5 unit=%
